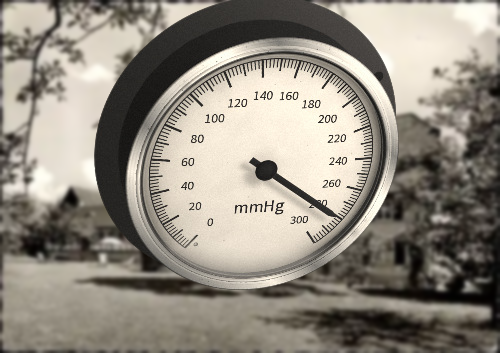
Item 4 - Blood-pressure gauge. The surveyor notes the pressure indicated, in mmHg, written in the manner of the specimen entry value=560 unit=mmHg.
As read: value=280 unit=mmHg
